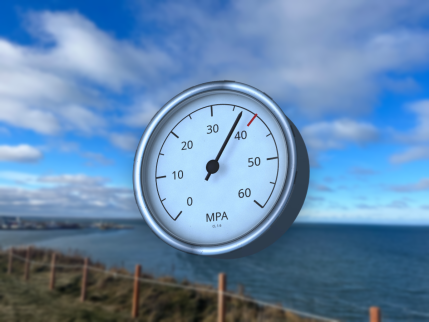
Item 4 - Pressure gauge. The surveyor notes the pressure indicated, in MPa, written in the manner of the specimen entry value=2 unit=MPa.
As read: value=37.5 unit=MPa
